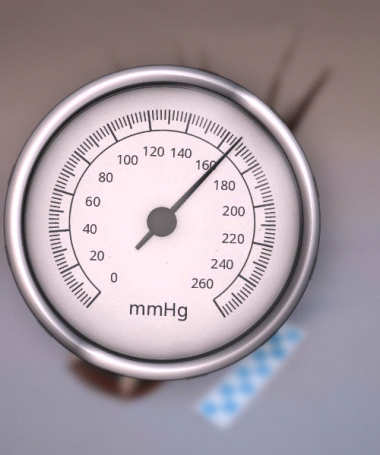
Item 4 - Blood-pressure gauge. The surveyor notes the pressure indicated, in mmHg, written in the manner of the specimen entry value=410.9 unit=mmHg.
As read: value=166 unit=mmHg
